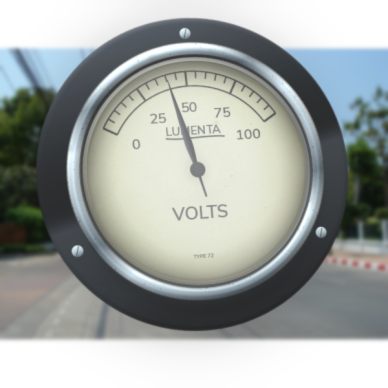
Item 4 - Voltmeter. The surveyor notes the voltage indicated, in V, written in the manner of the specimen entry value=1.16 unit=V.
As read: value=40 unit=V
